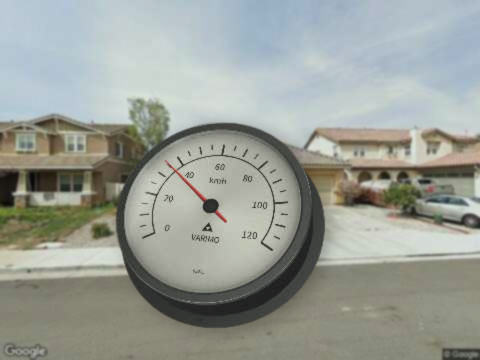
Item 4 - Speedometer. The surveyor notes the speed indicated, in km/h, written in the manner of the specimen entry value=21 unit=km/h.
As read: value=35 unit=km/h
